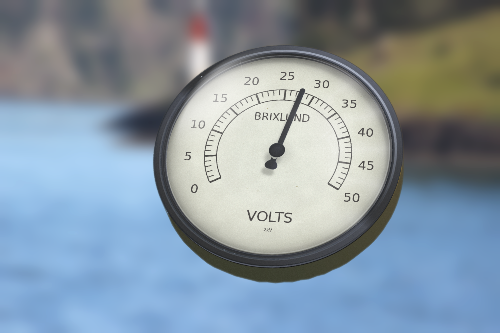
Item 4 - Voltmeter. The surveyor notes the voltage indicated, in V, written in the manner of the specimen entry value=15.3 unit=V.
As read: value=28 unit=V
